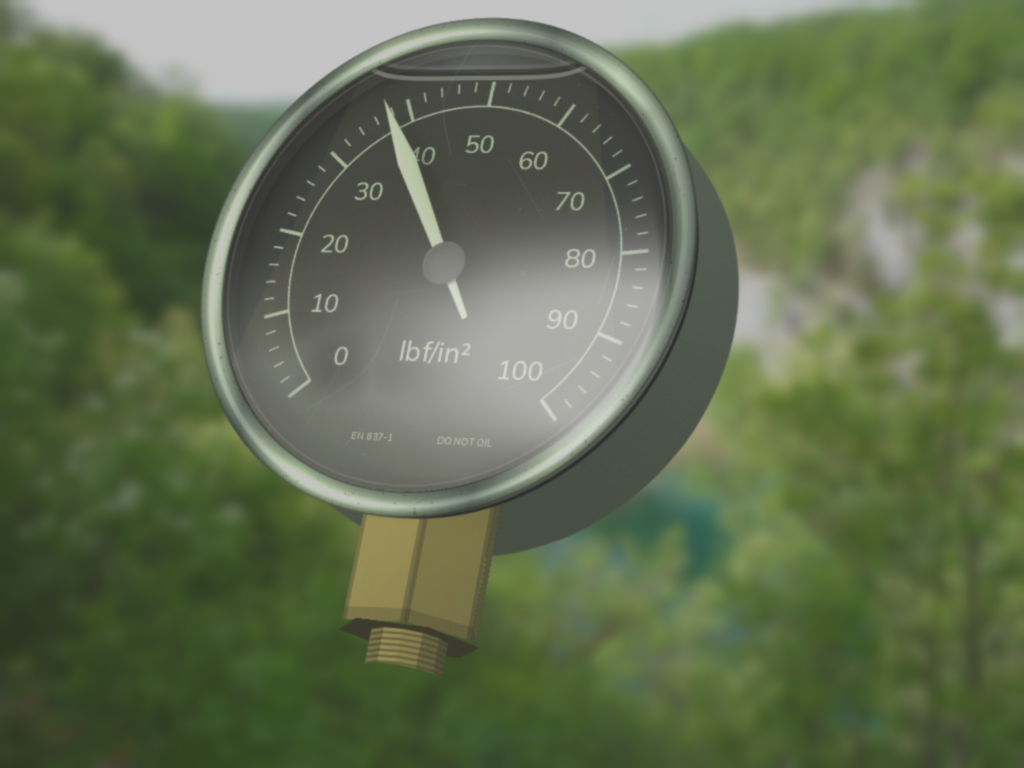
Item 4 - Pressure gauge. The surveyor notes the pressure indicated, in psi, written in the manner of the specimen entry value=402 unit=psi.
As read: value=38 unit=psi
